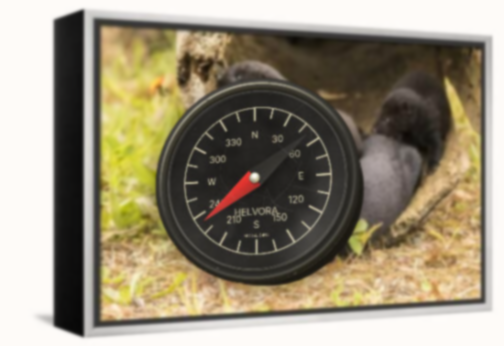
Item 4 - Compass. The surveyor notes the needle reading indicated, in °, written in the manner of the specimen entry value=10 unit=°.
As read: value=232.5 unit=°
